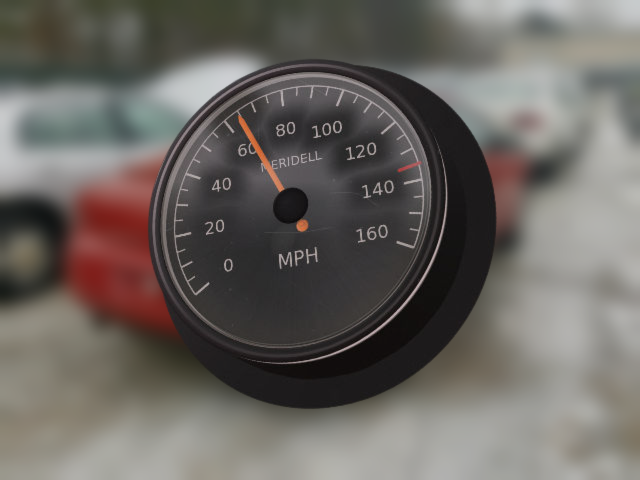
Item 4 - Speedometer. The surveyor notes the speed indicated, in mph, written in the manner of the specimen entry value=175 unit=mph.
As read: value=65 unit=mph
